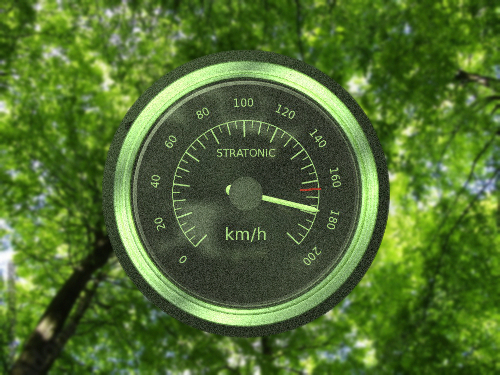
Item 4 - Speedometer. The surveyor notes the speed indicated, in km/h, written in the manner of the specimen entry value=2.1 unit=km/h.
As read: value=177.5 unit=km/h
